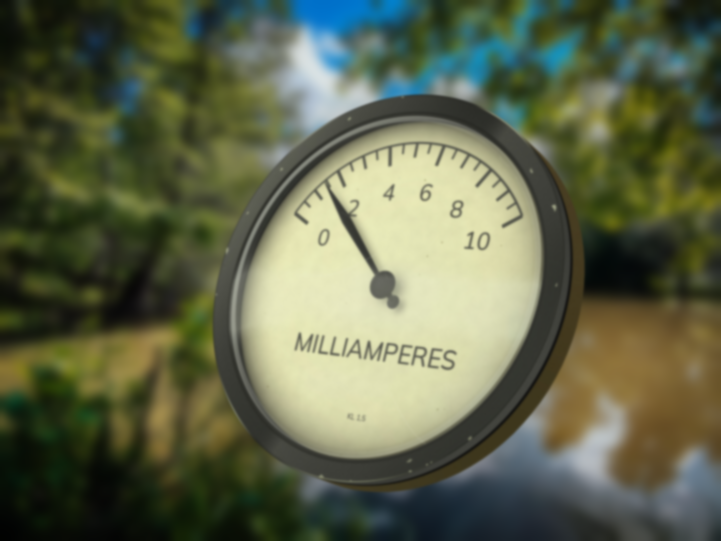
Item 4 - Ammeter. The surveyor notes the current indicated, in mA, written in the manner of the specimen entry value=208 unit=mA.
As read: value=1.5 unit=mA
